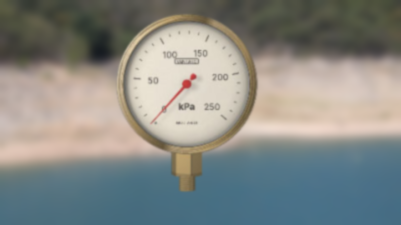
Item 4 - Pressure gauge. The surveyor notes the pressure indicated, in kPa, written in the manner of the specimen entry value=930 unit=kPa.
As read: value=0 unit=kPa
